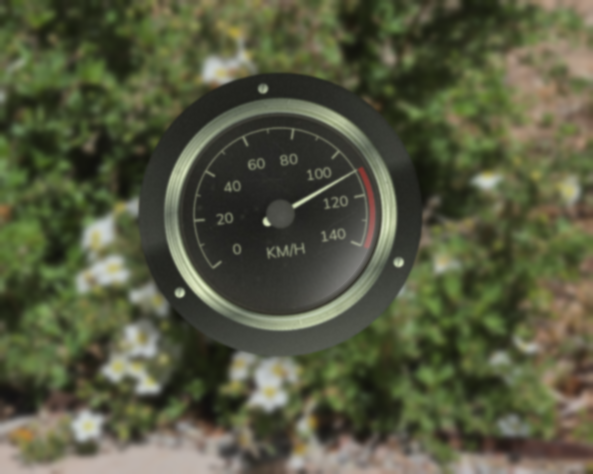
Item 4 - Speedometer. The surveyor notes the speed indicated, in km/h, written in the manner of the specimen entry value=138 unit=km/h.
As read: value=110 unit=km/h
